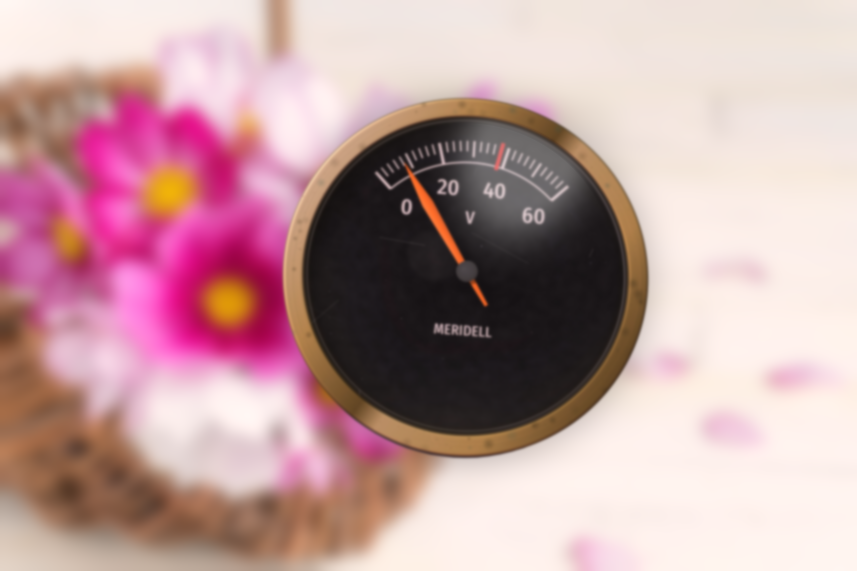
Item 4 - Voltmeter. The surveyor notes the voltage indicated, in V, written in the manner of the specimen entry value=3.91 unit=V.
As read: value=8 unit=V
